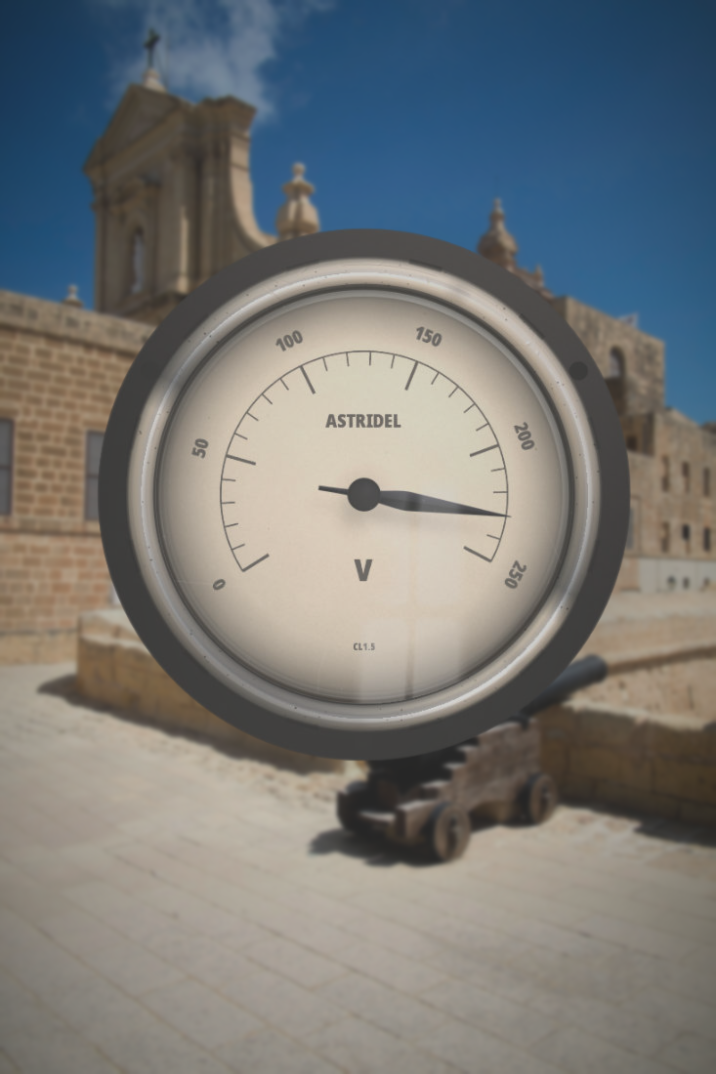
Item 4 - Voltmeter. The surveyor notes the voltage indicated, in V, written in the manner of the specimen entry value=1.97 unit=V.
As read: value=230 unit=V
